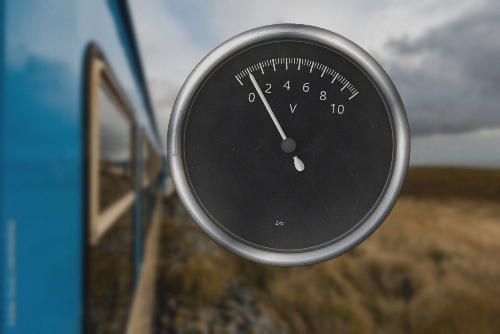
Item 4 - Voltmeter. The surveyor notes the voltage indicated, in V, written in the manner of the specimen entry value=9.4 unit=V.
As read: value=1 unit=V
